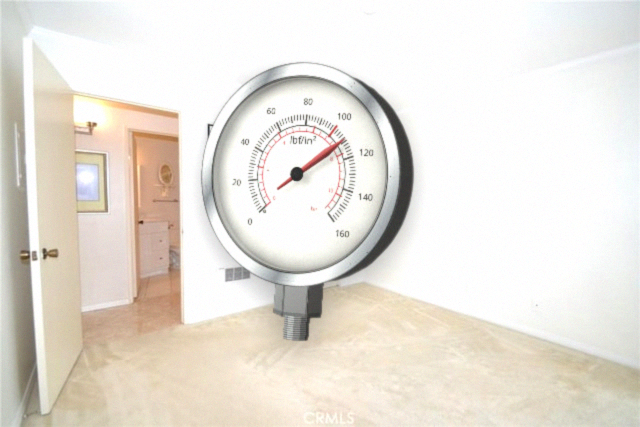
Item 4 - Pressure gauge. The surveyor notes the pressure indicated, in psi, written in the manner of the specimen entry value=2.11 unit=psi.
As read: value=110 unit=psi
